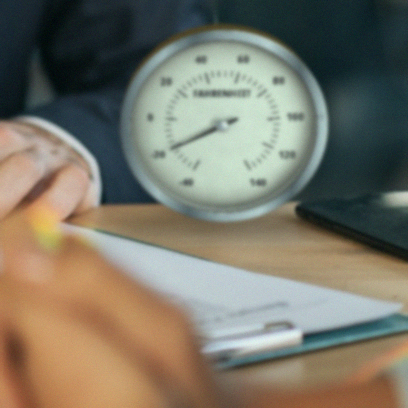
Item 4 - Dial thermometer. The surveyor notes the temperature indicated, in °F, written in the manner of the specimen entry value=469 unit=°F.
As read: value=-20 unit=°F
